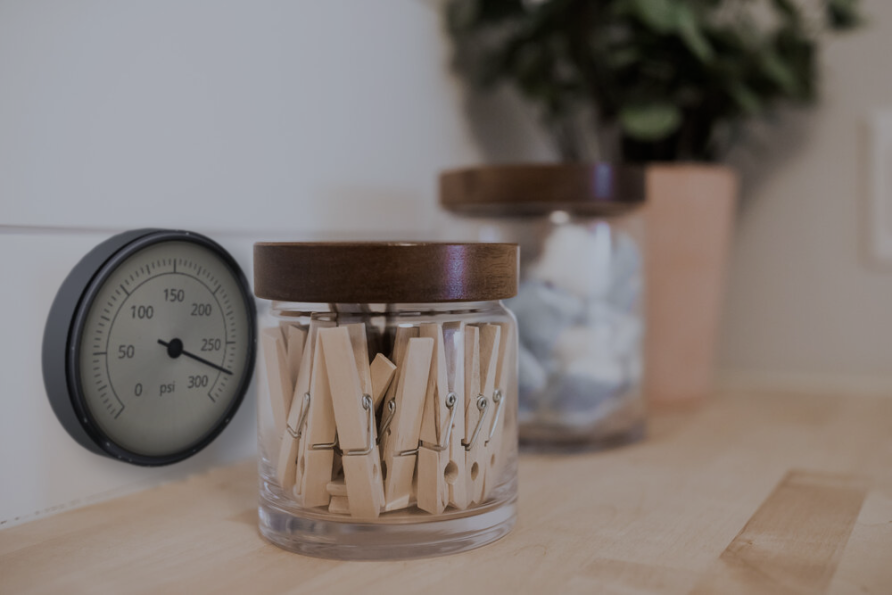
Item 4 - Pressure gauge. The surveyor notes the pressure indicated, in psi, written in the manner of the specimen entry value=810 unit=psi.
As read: value=275 unit=psi
